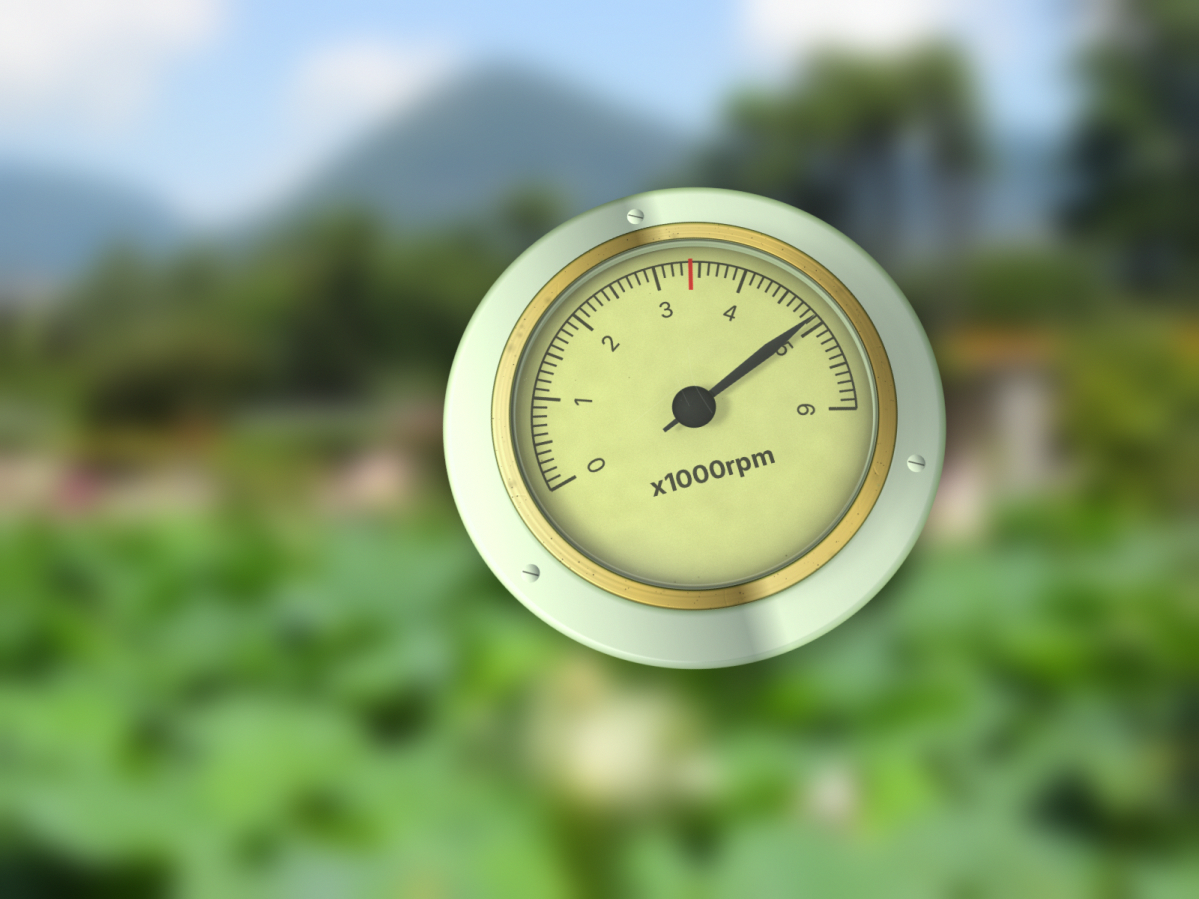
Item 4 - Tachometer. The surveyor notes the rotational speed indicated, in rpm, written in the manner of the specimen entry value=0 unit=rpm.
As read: value=4900 unit=rpm
